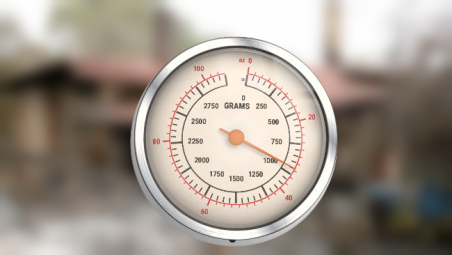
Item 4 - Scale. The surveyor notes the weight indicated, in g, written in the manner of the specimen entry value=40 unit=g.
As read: value=950 unit=g
